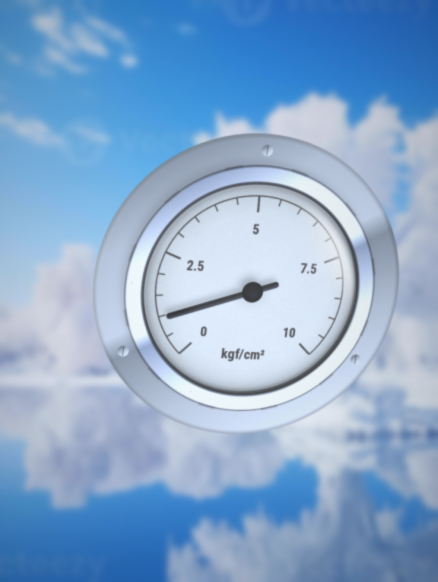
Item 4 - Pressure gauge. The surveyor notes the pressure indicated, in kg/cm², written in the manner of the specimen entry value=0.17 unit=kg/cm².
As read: value=1 unit=kg/cm²
